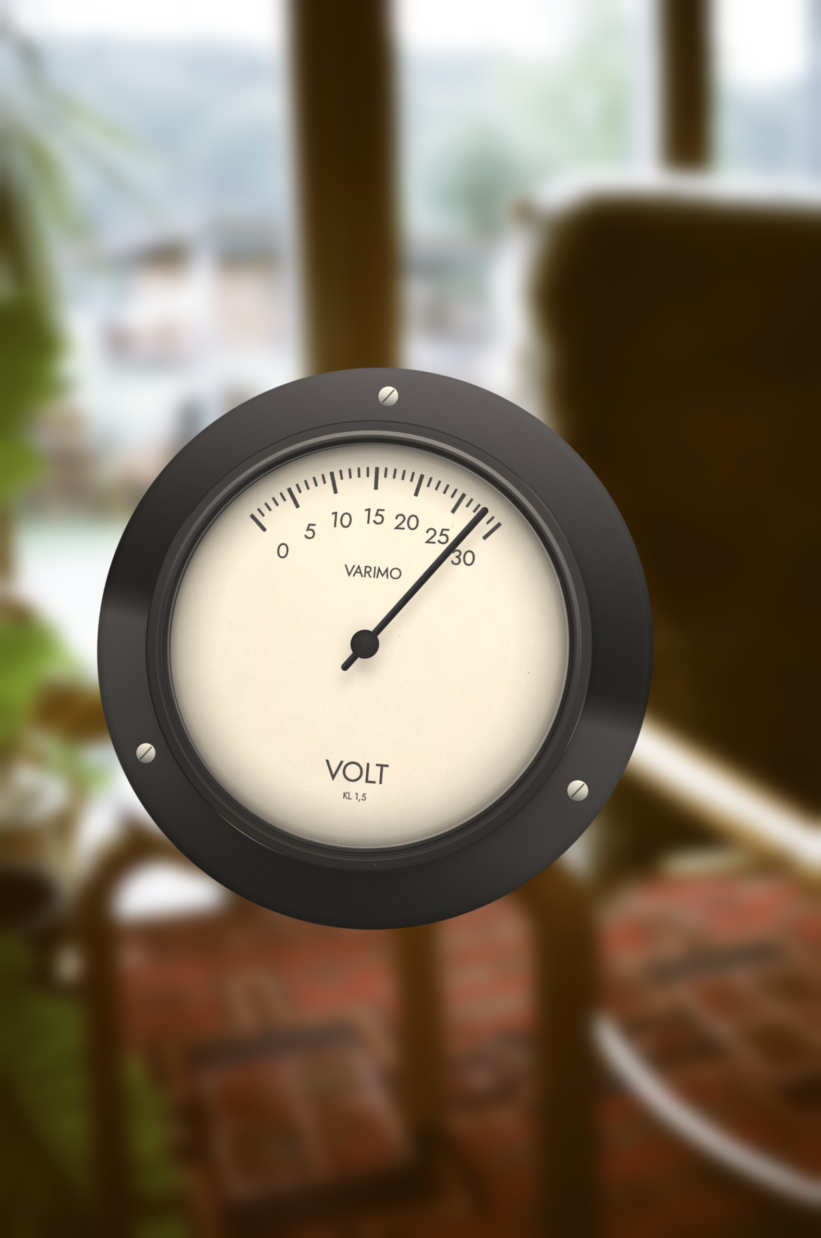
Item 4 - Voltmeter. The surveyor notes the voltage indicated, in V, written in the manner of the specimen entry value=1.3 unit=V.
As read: value=28 unit=V
